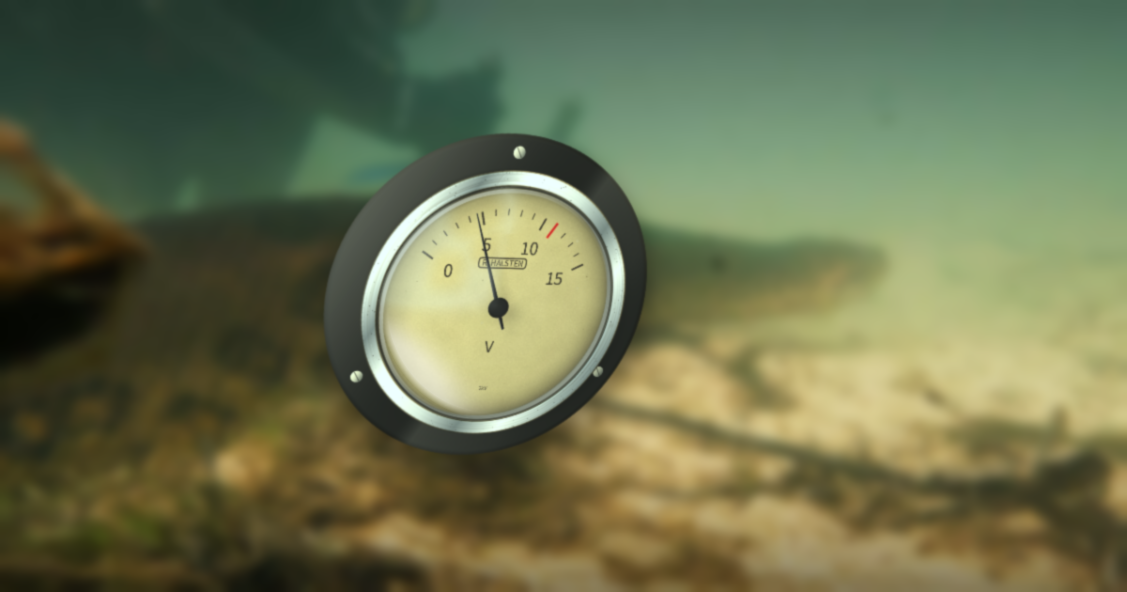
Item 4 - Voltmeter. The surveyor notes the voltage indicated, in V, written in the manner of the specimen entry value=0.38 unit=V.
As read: value=4.5 unit=V
